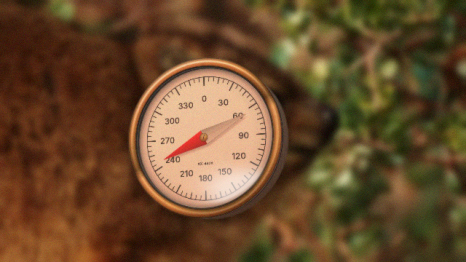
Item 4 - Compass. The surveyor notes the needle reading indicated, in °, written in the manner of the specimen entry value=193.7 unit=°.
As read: value=245 unit=°
